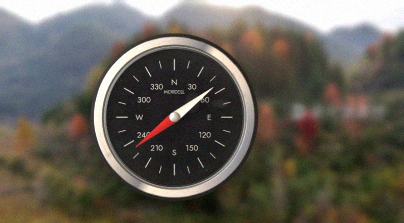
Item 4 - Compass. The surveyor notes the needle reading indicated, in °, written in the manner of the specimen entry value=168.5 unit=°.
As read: value=232.5 unit=°
